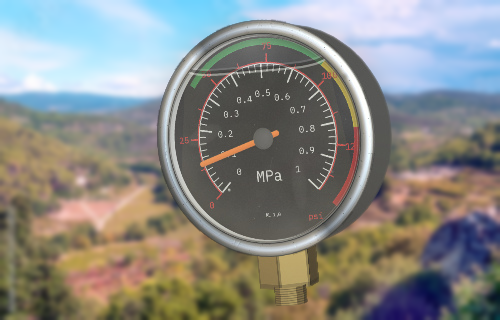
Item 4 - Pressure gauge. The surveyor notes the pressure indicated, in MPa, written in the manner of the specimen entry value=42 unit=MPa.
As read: value=0.1 unit=MPa
